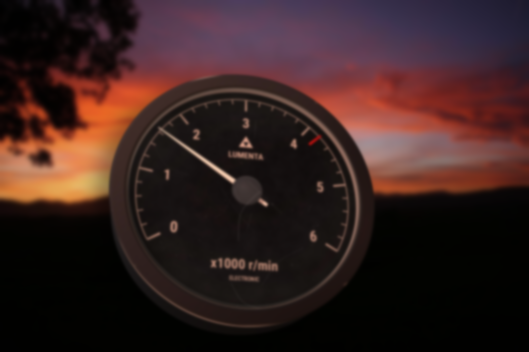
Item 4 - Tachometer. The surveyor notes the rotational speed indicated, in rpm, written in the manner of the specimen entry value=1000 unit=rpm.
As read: value=1600 unit=rpm
